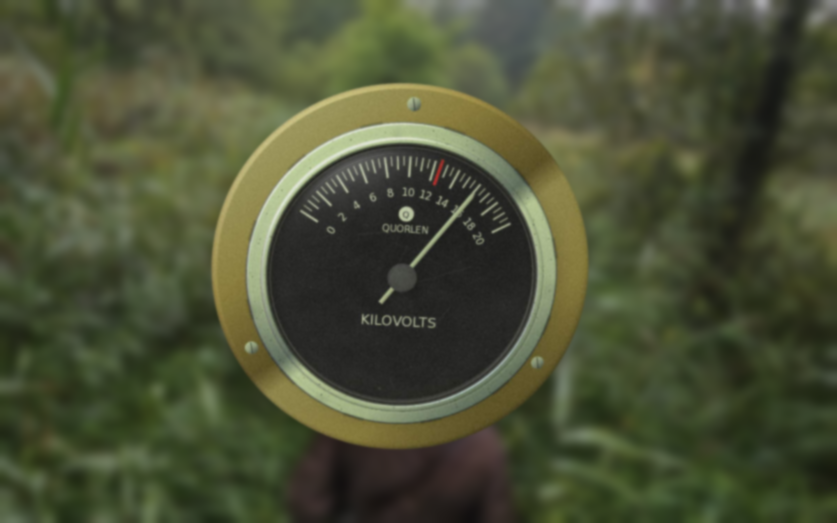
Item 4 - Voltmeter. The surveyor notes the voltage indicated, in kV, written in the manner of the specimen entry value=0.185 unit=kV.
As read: value=16 unit=kV
